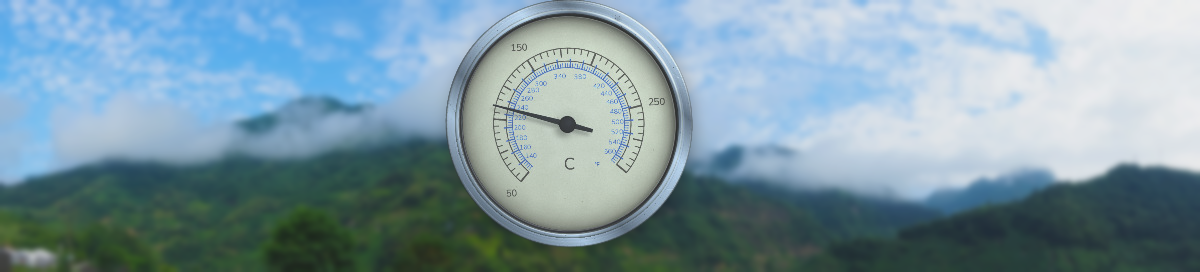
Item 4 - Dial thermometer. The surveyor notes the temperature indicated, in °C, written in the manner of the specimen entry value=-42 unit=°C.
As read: value=110 unit=°C
